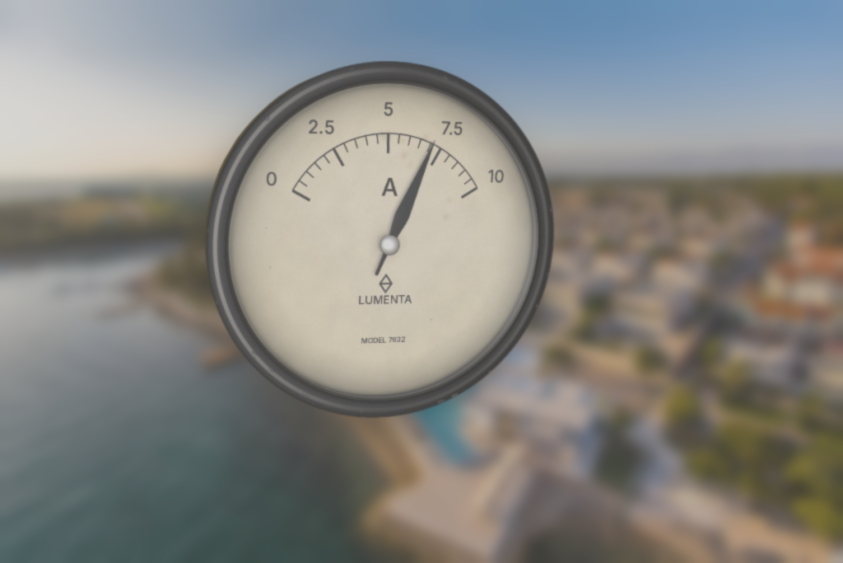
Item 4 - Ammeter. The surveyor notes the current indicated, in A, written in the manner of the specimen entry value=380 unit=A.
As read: value=7 unit=A
